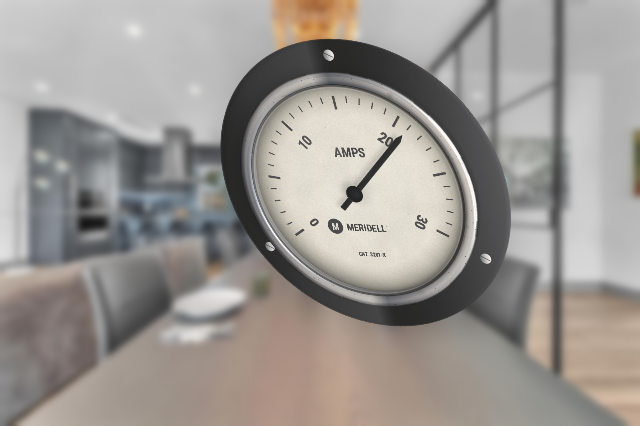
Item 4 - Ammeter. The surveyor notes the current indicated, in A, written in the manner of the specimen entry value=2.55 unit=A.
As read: value=21 unit=A
